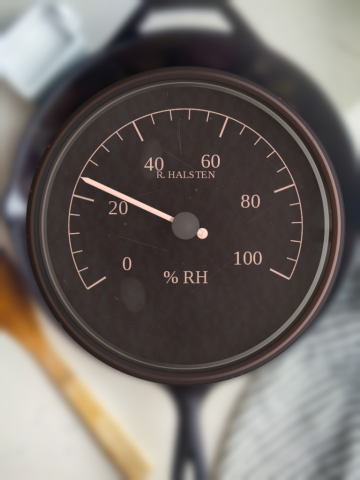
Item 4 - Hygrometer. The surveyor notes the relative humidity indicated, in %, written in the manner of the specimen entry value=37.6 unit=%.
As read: value=24 unit=%
